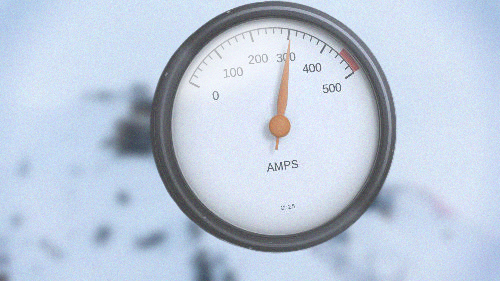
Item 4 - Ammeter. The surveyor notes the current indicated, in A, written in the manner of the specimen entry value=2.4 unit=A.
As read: value=300 unit=A
